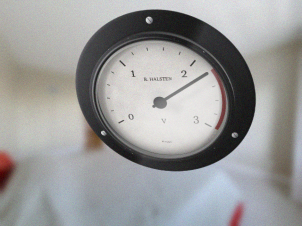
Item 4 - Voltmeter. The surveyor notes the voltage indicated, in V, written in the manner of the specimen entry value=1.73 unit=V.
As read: value=2.2 unit=V
